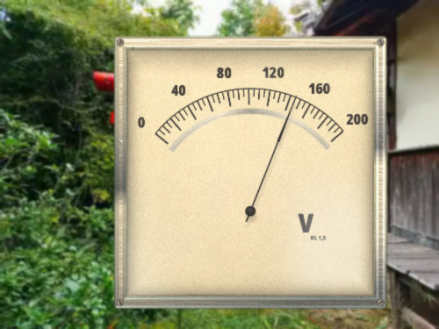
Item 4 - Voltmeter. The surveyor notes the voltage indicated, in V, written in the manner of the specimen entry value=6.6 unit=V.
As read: value=145 unit=V
